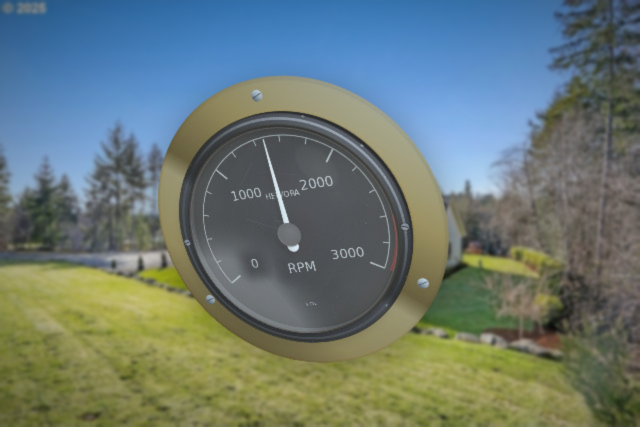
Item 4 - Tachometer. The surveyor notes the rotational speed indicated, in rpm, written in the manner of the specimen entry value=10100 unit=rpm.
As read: value=1500 unit=rpm
